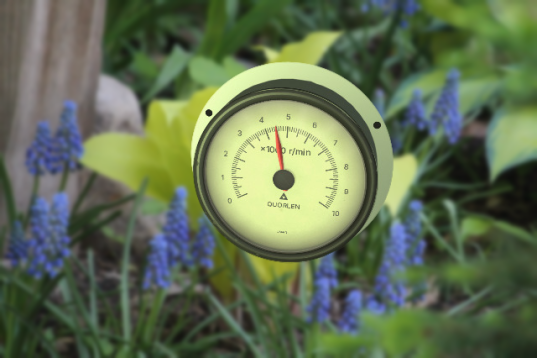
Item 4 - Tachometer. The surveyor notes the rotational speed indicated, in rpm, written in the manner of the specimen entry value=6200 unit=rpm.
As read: value=4500 unit=rpm
